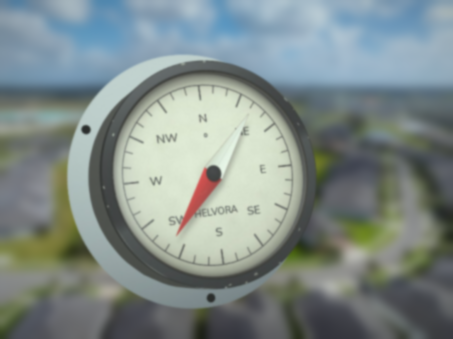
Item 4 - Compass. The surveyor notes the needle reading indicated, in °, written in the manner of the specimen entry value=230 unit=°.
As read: value=220 unit=°
